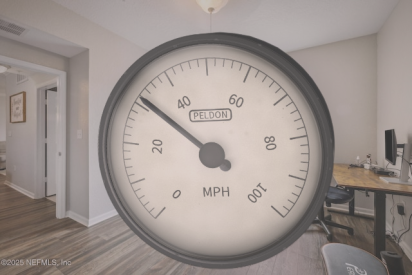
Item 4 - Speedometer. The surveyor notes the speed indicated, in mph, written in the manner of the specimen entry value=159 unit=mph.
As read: value=32 unit=mph
